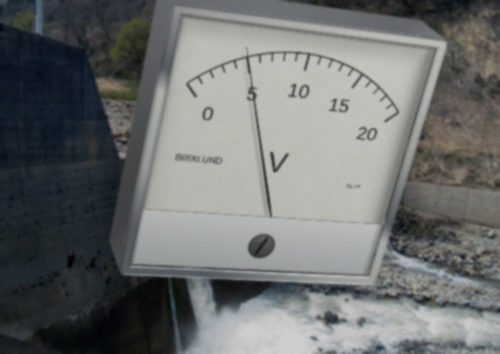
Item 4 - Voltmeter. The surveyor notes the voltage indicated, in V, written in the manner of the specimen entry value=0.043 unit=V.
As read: value=5 unit=V
